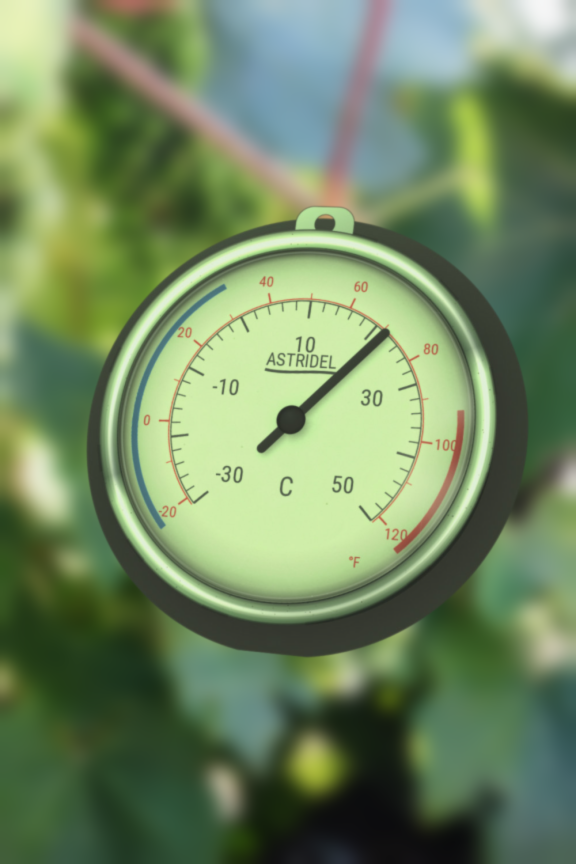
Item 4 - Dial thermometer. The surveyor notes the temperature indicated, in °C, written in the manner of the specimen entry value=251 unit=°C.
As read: value=22 unit=°C
